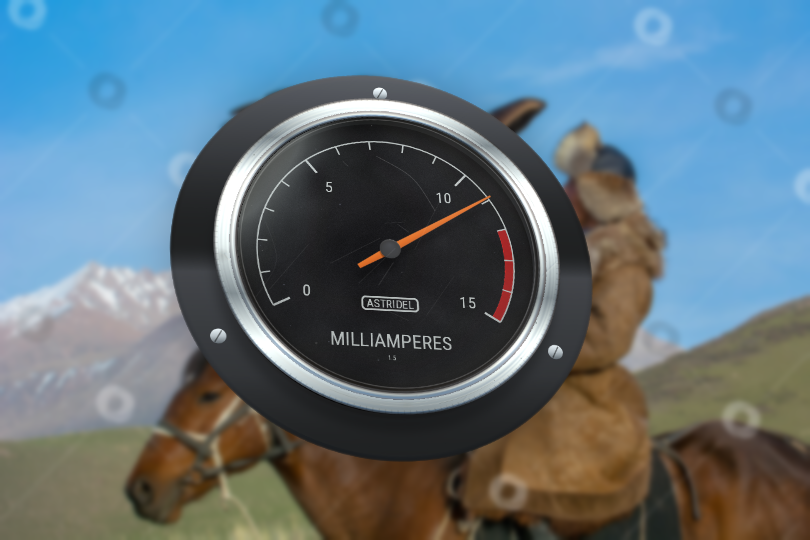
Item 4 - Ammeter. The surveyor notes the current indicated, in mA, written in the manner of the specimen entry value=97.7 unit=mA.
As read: value=11 unit=mA
